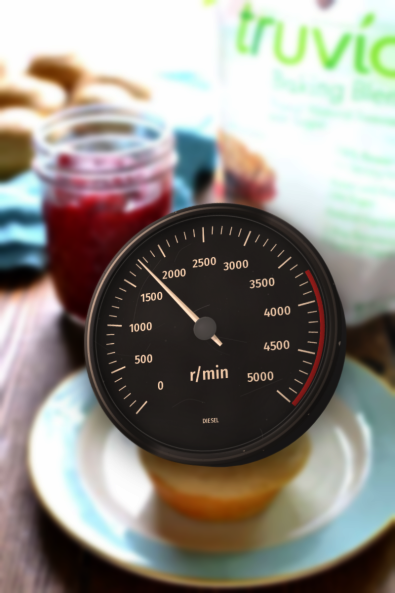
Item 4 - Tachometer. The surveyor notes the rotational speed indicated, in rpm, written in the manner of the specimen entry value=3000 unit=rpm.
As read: value=1750 unit=rpm
